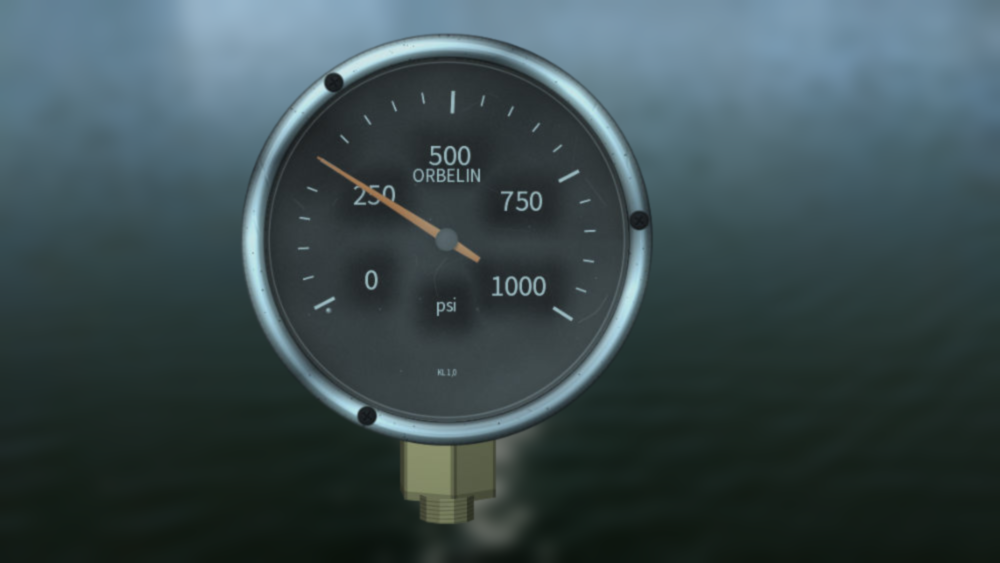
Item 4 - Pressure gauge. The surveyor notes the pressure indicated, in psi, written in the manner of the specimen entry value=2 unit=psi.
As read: value=250 unit=psi
